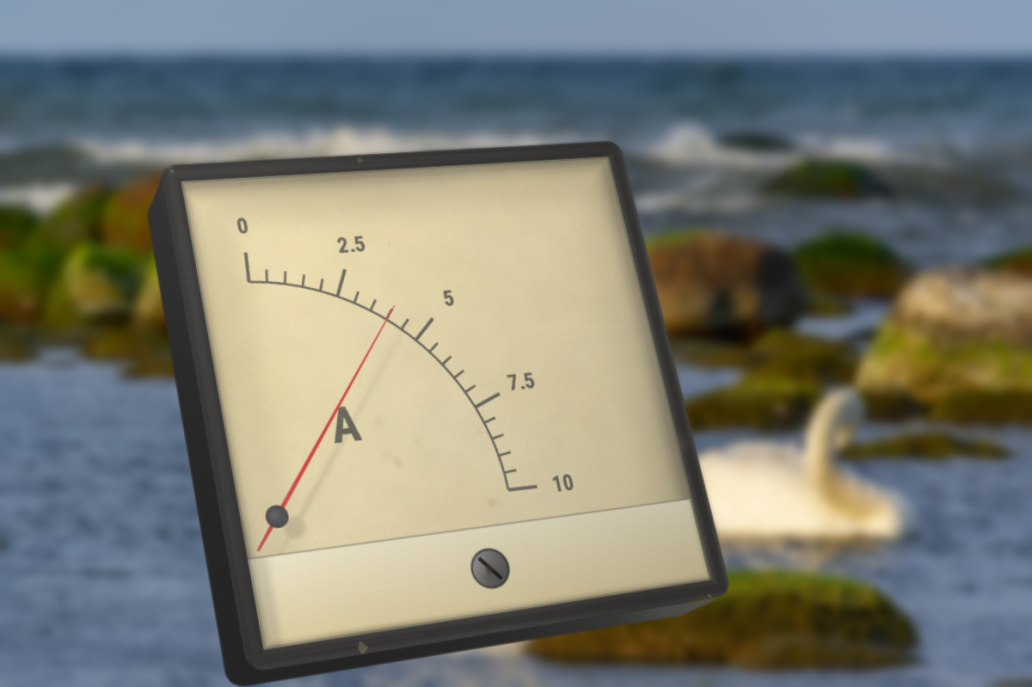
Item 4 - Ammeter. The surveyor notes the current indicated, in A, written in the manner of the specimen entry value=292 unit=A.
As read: value=4 unit=A
